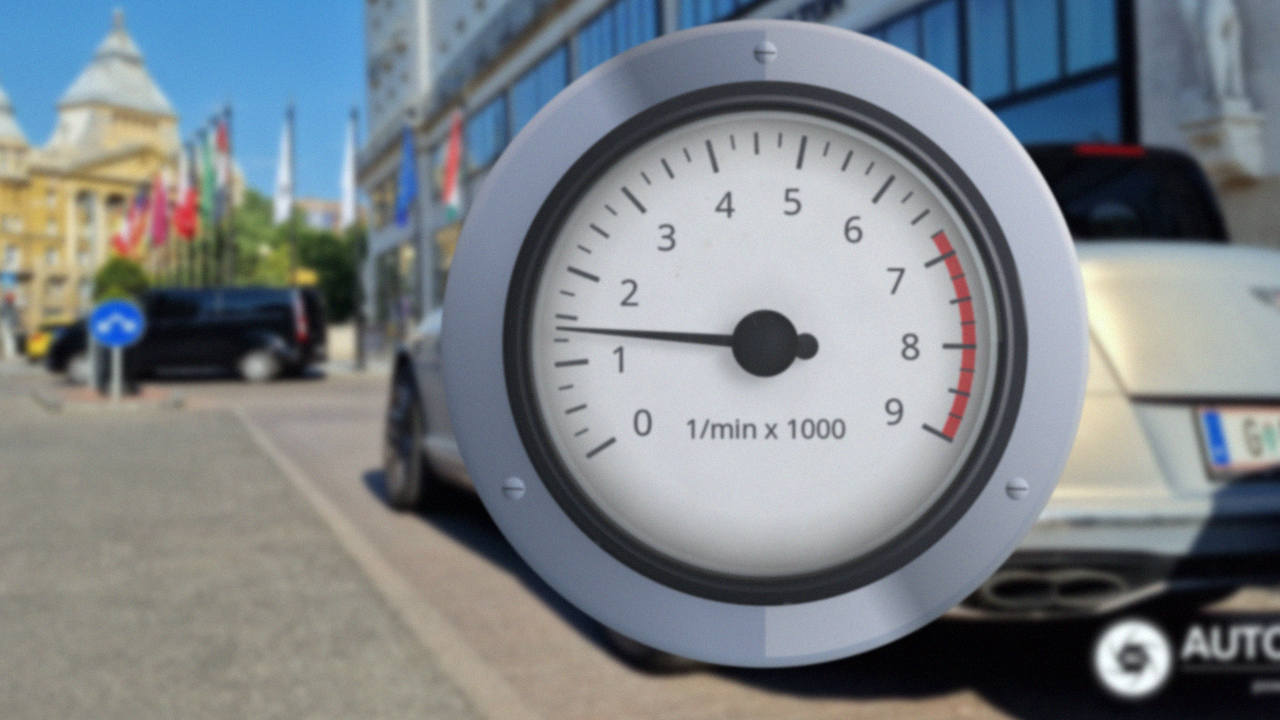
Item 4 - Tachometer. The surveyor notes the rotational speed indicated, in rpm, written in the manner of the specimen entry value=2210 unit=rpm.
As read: value=1375 unit=rpm
